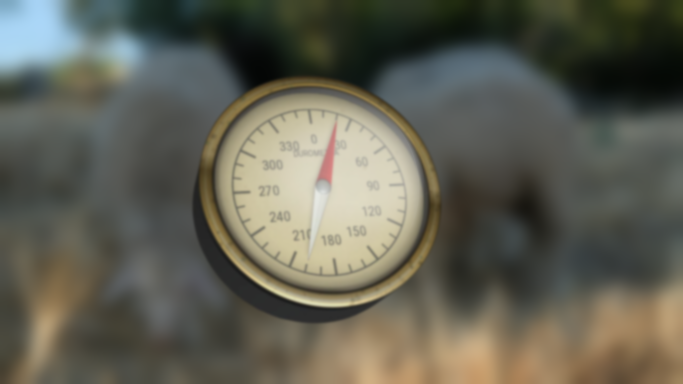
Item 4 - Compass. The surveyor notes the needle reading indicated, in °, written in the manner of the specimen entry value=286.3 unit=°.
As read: value=20 unit=°
